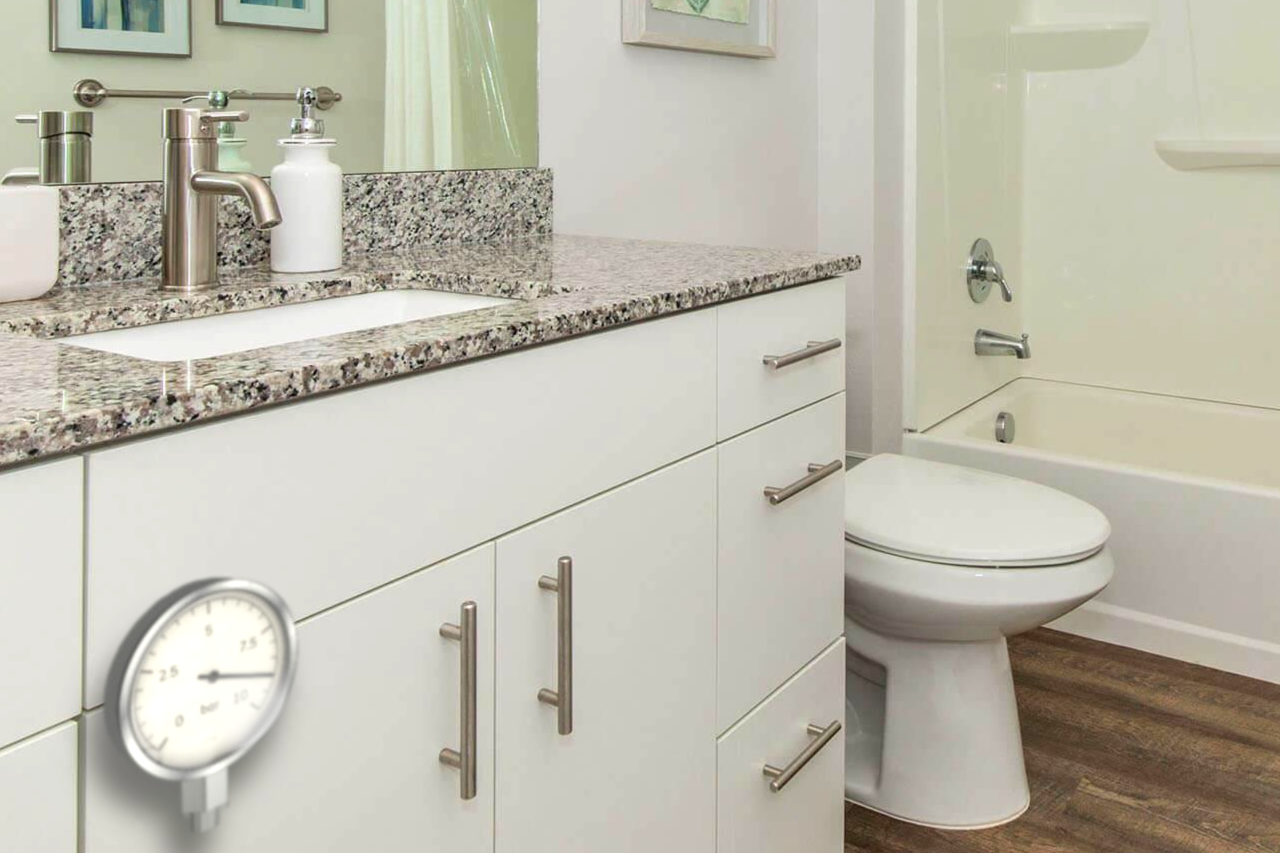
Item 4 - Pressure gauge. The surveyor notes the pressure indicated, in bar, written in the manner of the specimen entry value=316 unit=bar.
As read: value=9 unit=bar
